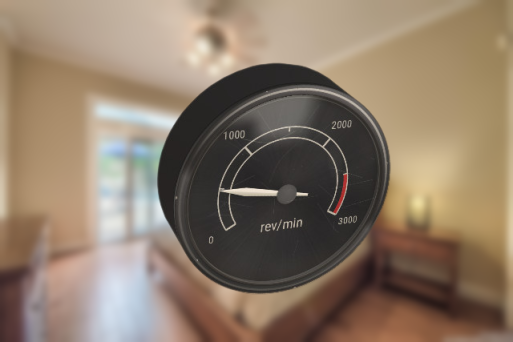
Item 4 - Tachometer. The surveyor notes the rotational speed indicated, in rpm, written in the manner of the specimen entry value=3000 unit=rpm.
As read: value=500 unit=rpm
